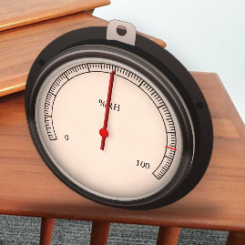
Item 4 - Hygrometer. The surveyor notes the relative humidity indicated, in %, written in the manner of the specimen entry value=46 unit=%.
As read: value=50 unit=%
